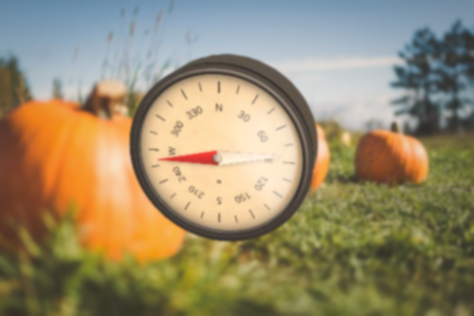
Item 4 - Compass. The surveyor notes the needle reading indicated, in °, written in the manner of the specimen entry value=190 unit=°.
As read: value=262.5 unit=°
